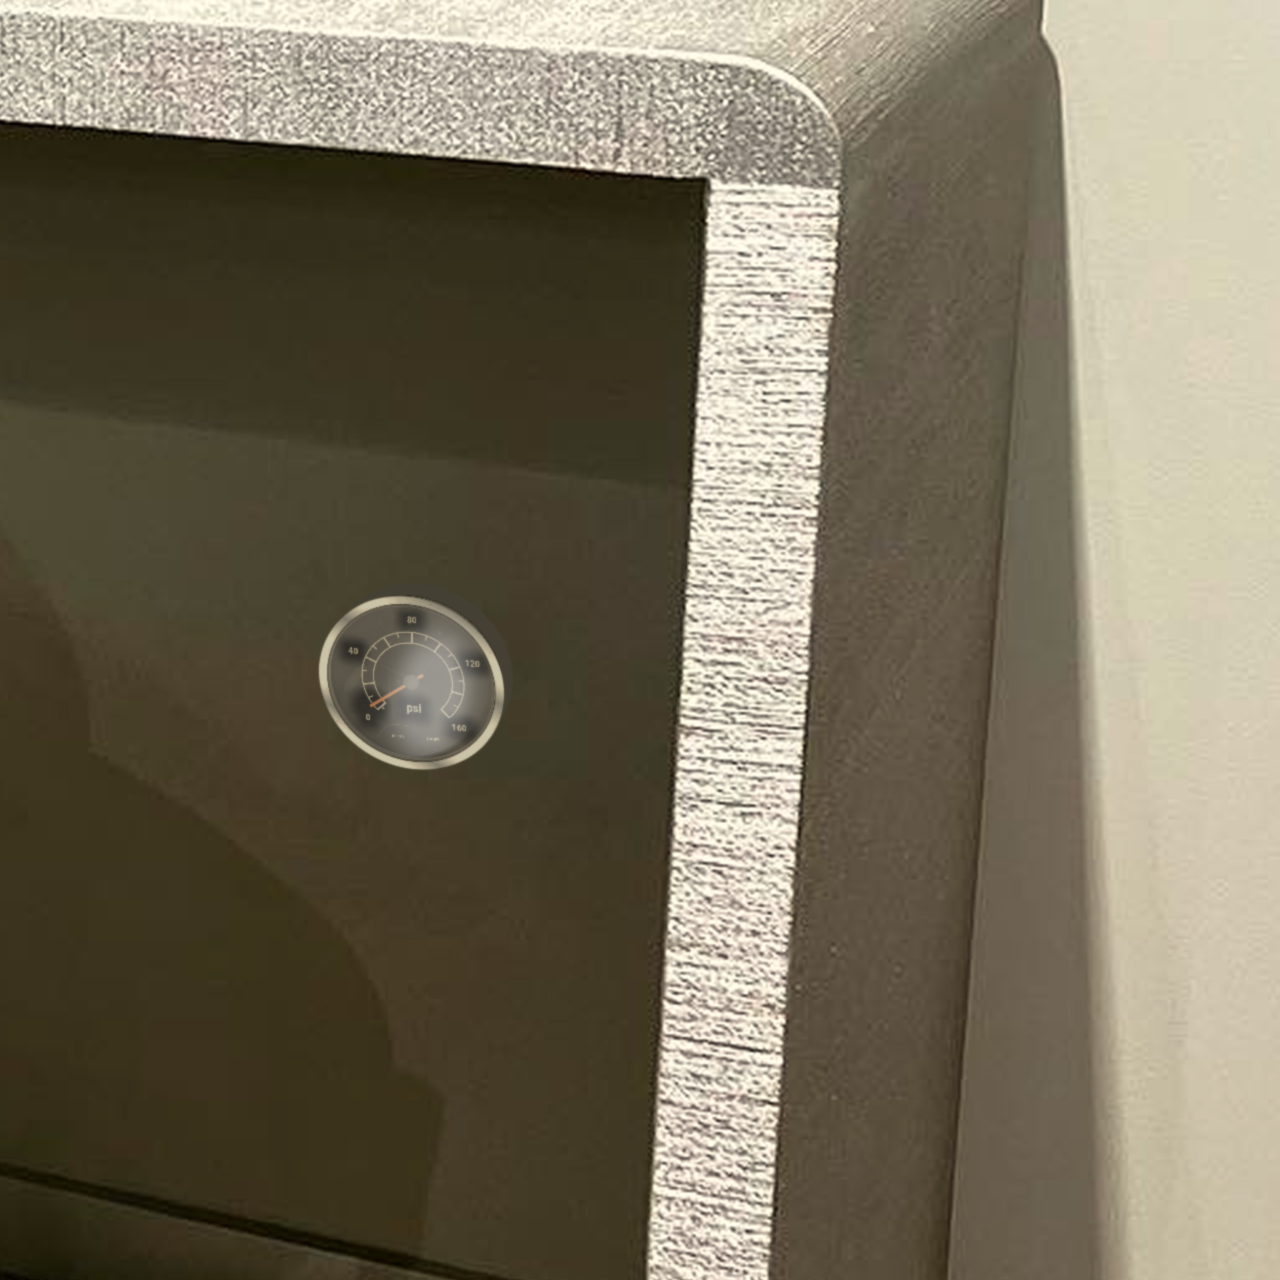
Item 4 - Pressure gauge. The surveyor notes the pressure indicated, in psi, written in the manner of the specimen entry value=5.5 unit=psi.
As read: value=5 unit=psi
